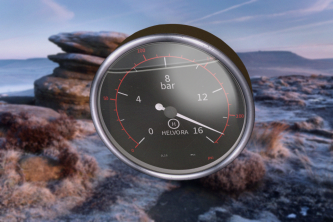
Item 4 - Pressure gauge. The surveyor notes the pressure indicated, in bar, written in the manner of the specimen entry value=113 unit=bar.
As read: value=15 unit=bar
